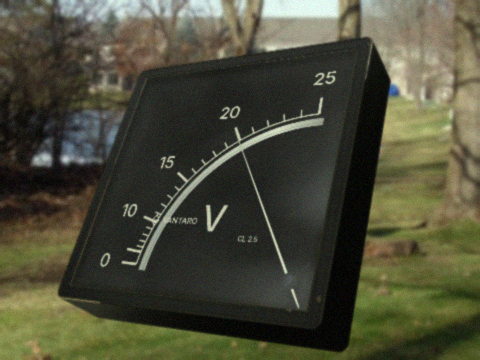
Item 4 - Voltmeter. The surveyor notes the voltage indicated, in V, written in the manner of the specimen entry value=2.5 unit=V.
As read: value=20 unit=V
